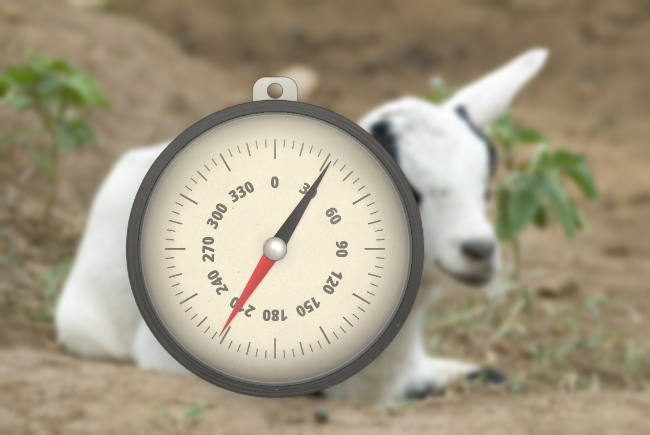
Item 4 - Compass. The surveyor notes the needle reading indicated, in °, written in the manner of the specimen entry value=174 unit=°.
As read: value=212.5 unit=°
